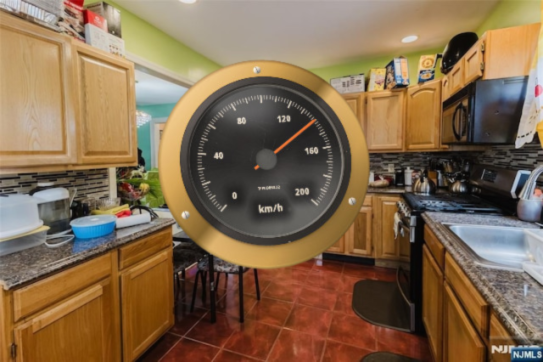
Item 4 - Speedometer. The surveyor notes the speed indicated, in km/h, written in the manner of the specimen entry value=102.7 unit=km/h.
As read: value=140 unit=km/h
